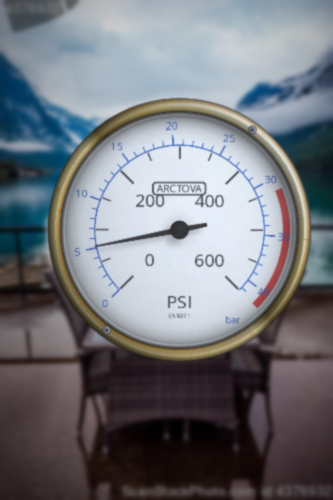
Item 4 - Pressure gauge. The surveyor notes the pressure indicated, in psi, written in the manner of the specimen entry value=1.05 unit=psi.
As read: value=75 unit=psi
